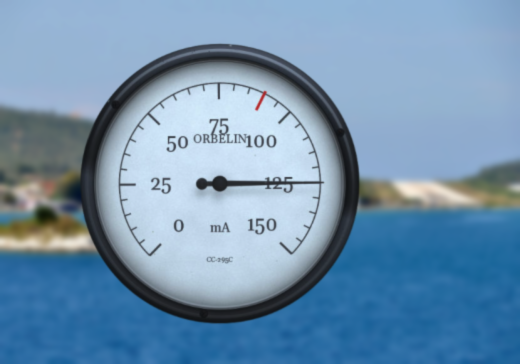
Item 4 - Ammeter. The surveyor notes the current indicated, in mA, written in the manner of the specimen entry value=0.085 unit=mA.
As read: value=125 unit=mA
